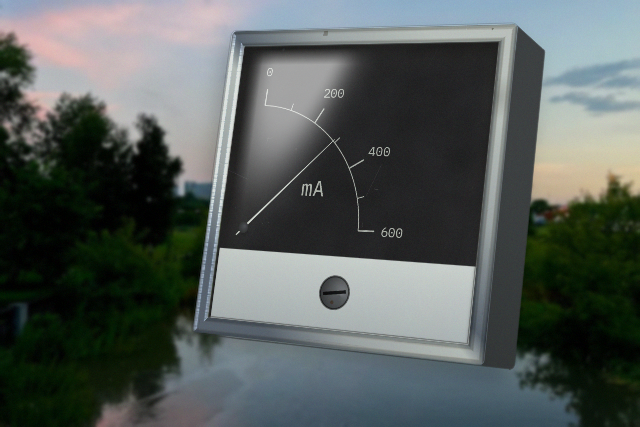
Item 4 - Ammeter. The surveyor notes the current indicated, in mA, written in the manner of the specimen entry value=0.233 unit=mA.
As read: value=300 unit=mA
